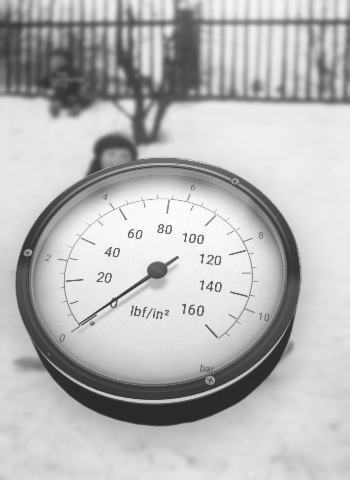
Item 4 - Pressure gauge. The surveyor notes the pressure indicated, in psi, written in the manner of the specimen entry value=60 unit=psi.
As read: value=0 unit=psi
